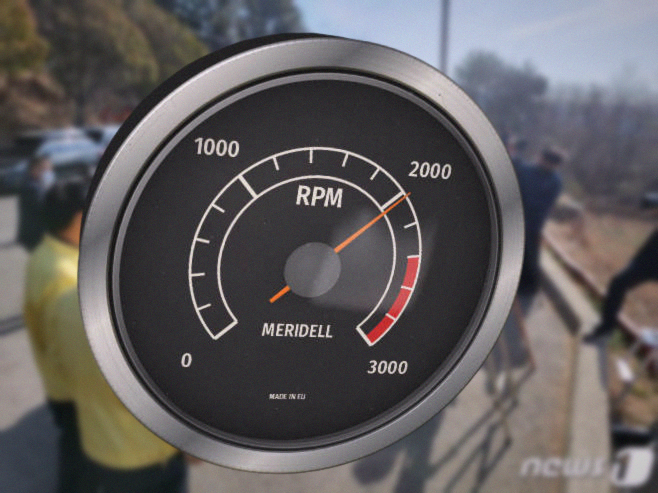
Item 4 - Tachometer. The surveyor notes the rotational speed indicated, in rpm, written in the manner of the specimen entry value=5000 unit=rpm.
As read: value=2000 unit=rpm
